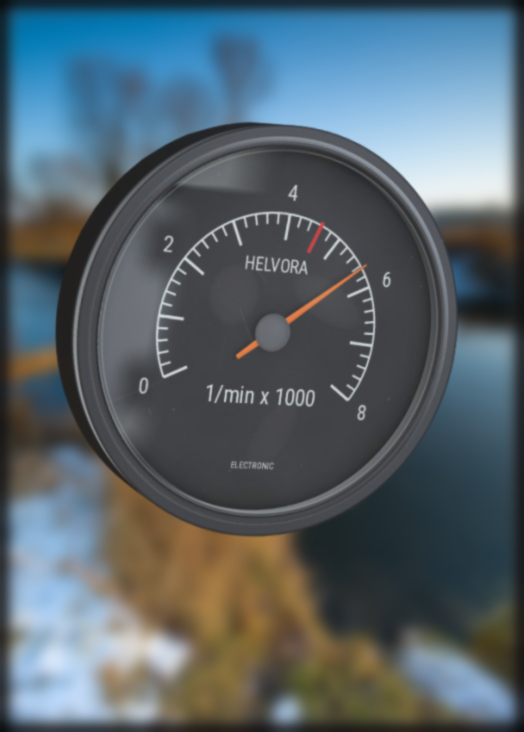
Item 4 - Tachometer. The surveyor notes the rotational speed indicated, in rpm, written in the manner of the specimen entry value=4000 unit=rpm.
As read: value=5600 unit=rpm
